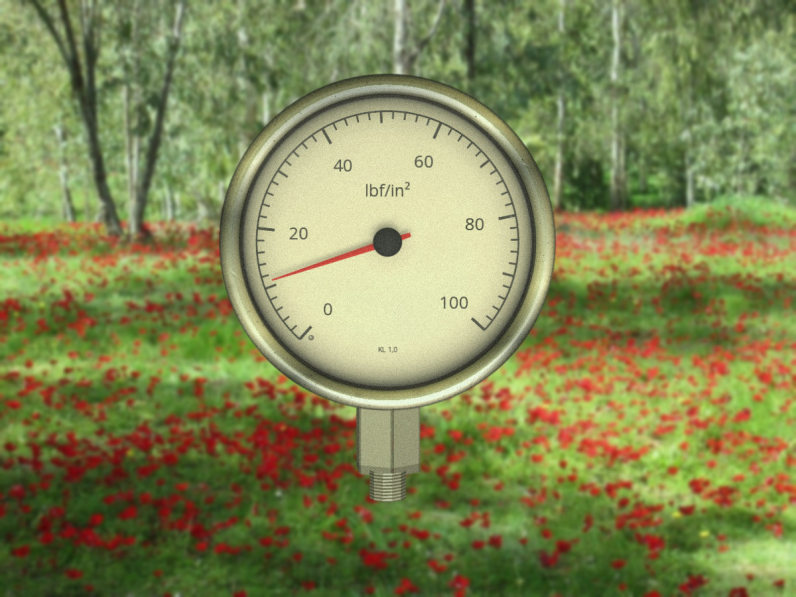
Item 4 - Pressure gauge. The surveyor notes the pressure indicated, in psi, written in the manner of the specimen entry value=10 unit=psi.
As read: value=11 unit=psi
